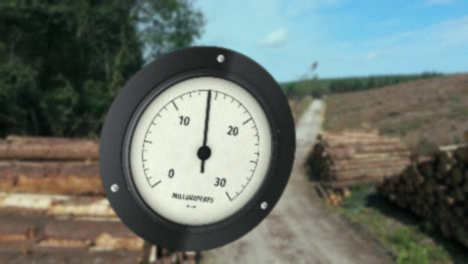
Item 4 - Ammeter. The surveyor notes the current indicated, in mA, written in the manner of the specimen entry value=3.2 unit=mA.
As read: value=14 unit=mA
